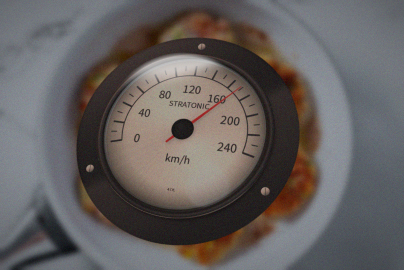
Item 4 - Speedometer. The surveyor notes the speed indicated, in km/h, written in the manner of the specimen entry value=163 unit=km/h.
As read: value=170 unit=km/h
